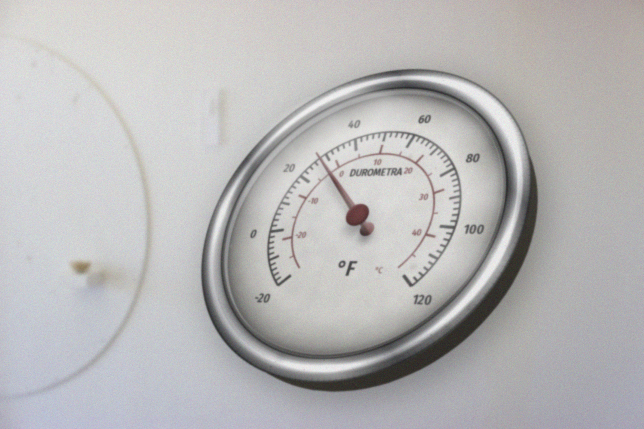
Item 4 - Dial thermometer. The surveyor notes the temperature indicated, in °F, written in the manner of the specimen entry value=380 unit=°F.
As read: value=28 unit=°F
